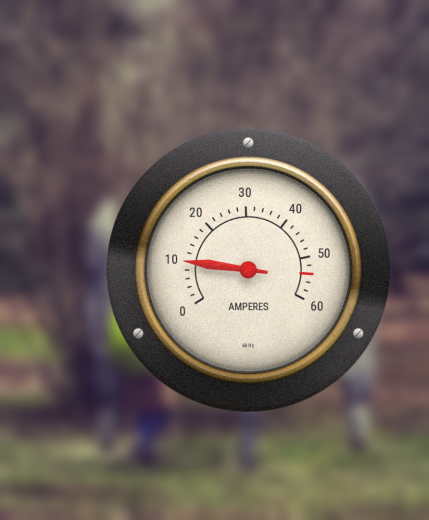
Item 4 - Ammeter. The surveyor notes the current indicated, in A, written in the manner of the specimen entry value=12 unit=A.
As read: value=10 unit=A
